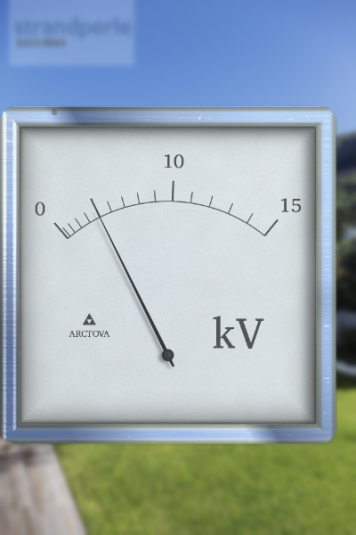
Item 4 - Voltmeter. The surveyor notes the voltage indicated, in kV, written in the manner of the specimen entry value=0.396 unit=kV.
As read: value=5 unit=kV
